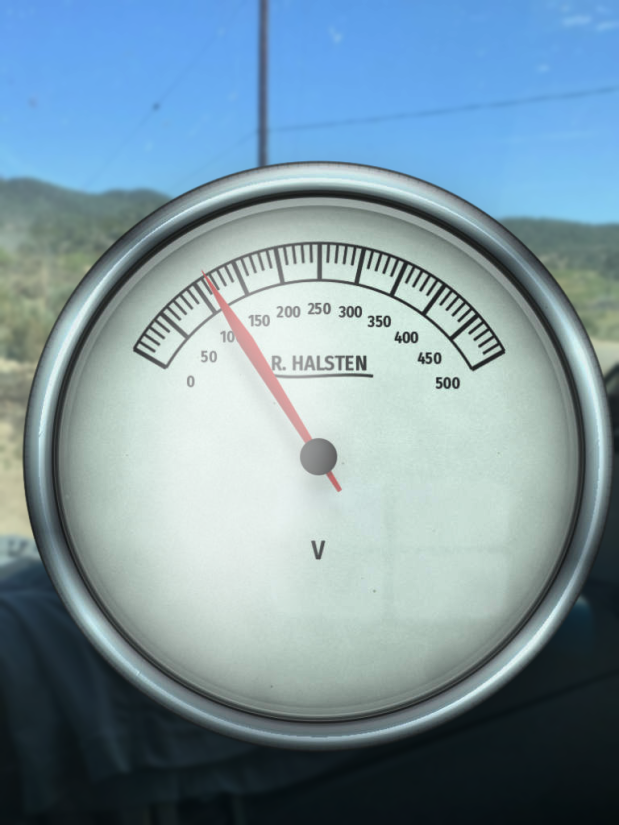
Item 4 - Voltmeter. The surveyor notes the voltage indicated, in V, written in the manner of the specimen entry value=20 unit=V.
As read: value=115 unit=V
